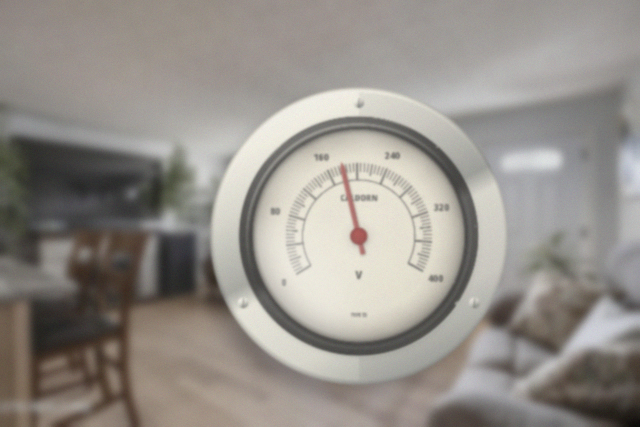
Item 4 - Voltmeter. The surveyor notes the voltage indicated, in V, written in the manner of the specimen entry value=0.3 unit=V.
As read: value=180 unit=V
